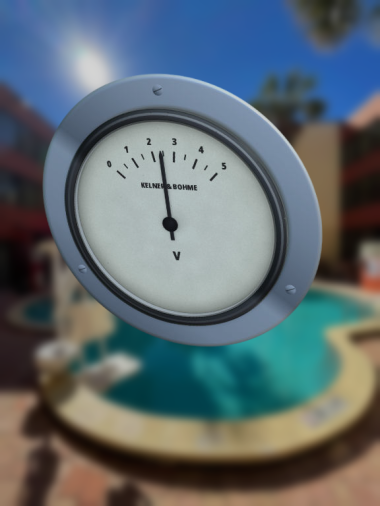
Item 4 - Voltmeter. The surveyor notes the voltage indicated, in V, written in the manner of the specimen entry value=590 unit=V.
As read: value=2.5 unit=V
